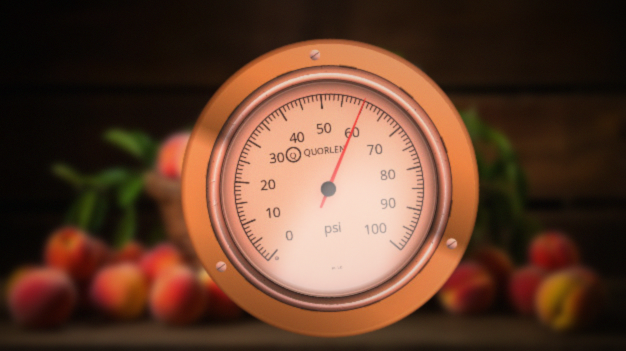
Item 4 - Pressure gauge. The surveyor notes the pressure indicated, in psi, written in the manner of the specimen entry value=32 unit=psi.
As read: value=60 unit=psi
